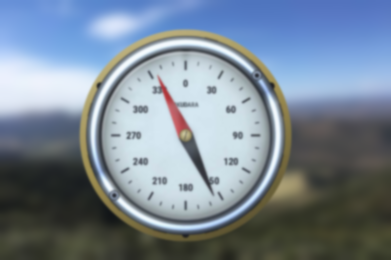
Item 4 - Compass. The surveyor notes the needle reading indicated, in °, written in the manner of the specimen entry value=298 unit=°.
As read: value=335 unit=°
